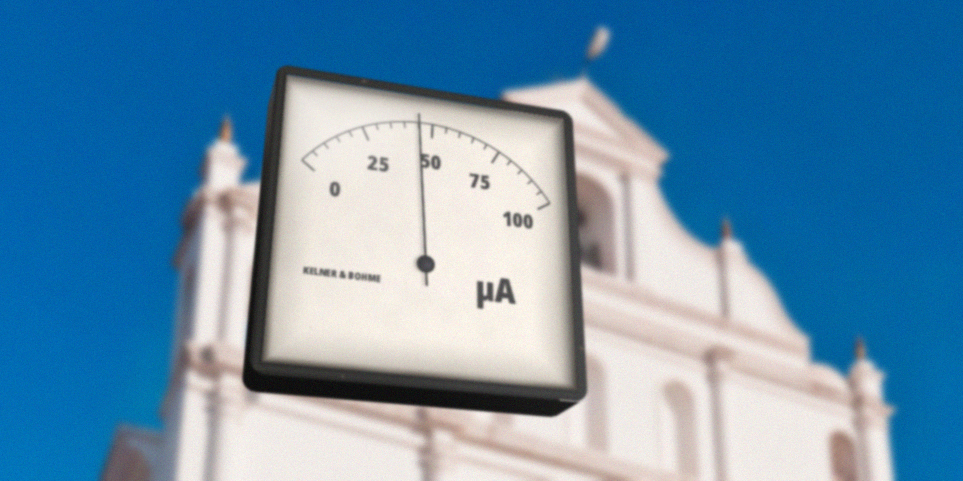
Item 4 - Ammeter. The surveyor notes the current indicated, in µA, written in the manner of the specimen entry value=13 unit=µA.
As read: value=45 unit=µA
